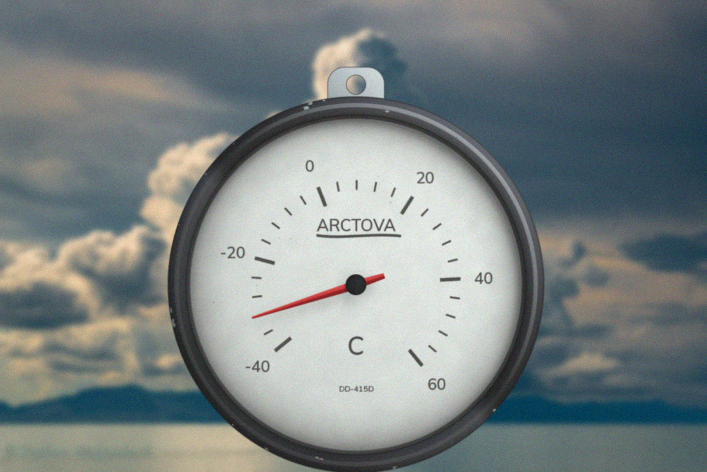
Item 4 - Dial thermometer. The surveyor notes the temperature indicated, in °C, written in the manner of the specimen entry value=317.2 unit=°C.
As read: value=-32 unit=°C
